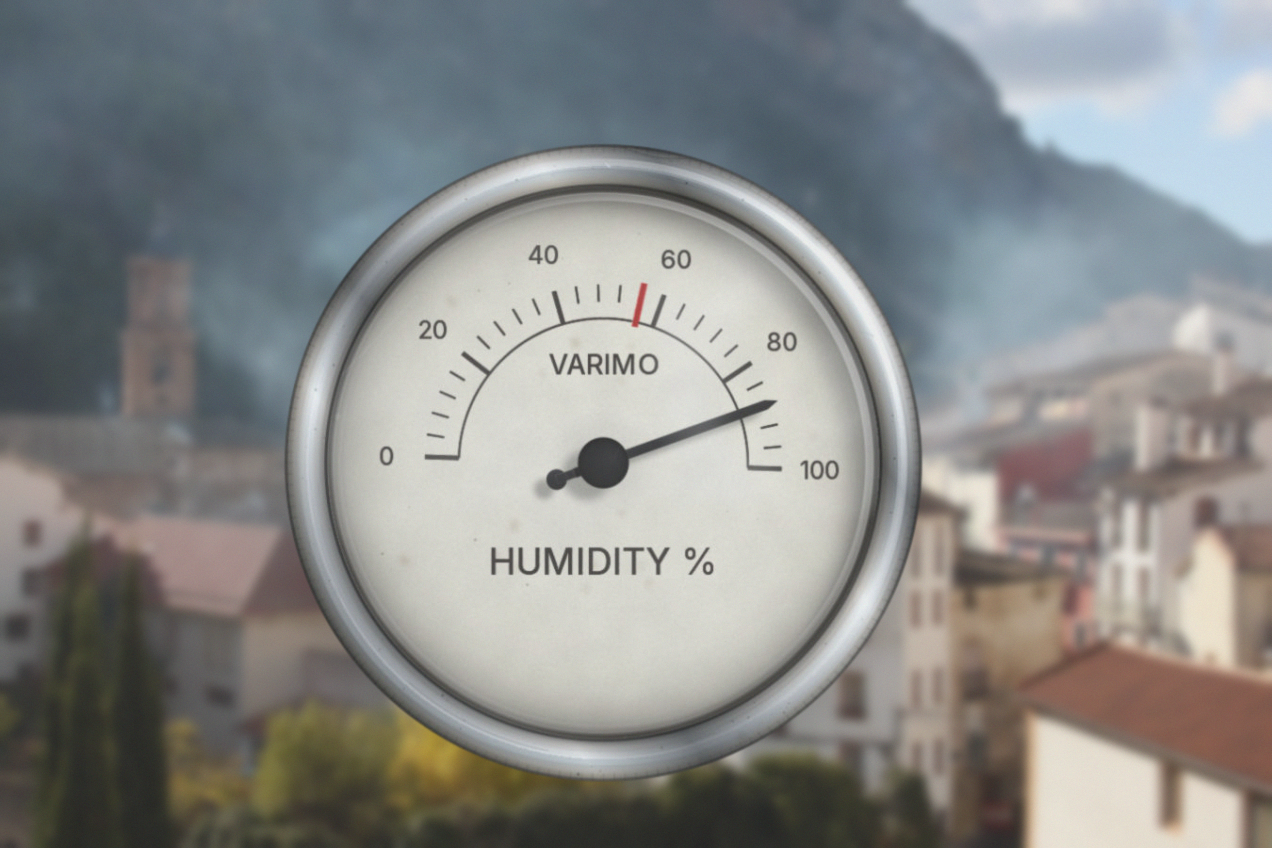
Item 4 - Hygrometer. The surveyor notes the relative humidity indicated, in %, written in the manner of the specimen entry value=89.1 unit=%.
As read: value=88 unit=%
